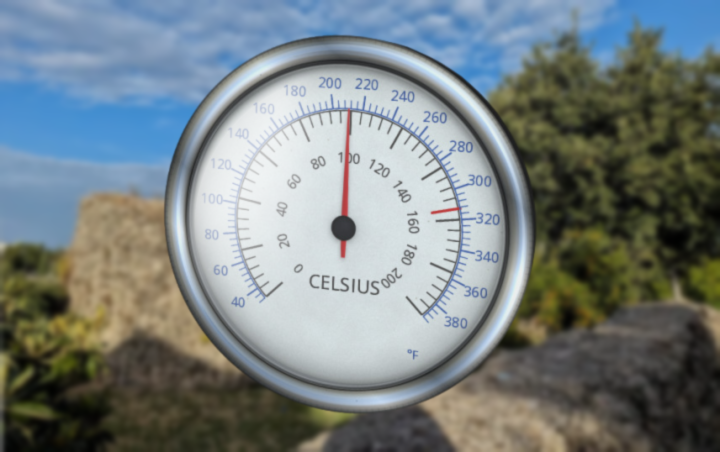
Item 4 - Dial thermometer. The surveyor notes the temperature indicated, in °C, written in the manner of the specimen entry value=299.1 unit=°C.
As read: value=100 unit=°C
